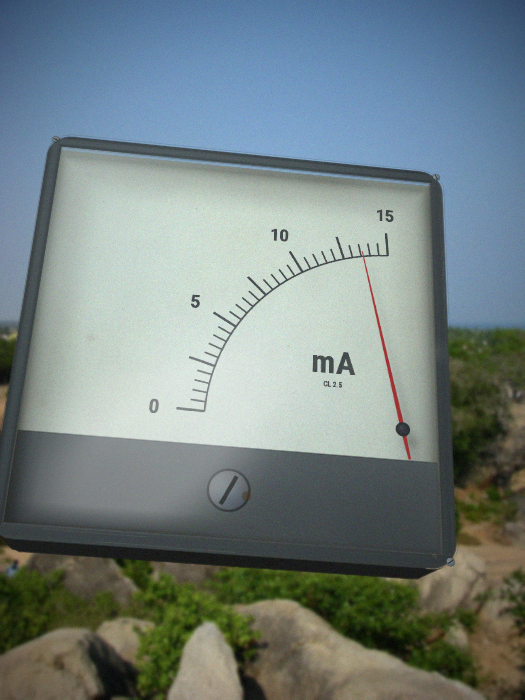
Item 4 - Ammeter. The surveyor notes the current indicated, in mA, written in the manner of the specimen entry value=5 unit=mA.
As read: value=13.5 unit=mA
